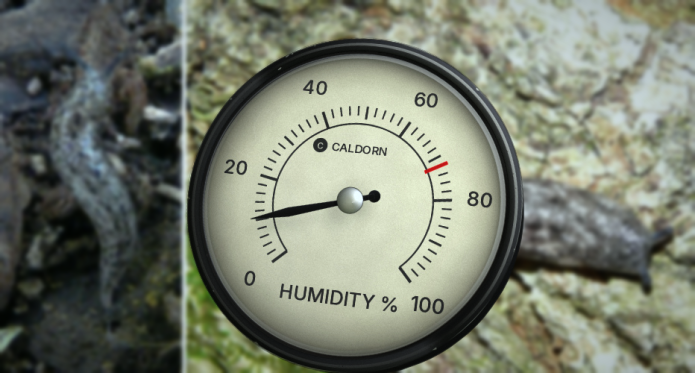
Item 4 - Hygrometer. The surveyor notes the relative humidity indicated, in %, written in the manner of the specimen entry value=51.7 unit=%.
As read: value=10 unit=%
